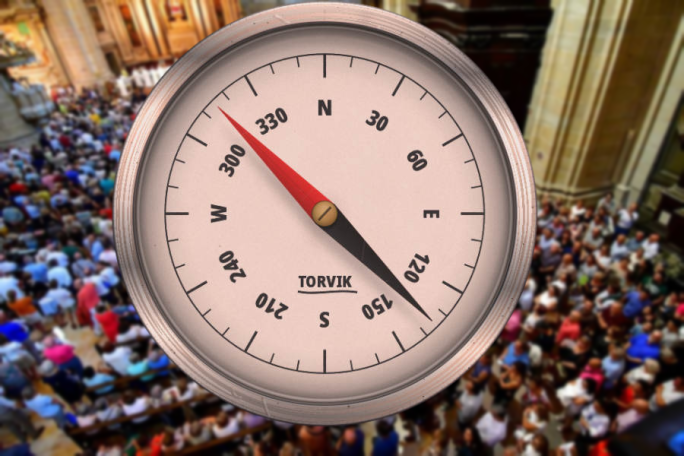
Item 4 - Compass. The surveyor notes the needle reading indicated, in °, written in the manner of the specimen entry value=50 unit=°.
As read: value=315 unit=°
